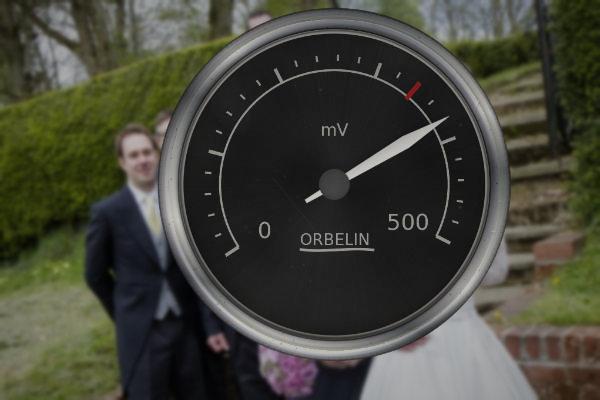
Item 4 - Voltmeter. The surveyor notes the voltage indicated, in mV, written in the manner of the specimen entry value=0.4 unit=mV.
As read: value=380 unit=mV
